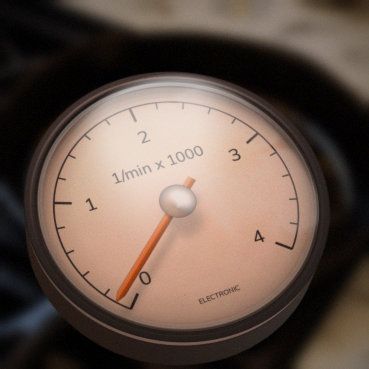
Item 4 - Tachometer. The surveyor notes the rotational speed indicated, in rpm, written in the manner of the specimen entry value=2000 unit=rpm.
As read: value=100 unit=rpm
